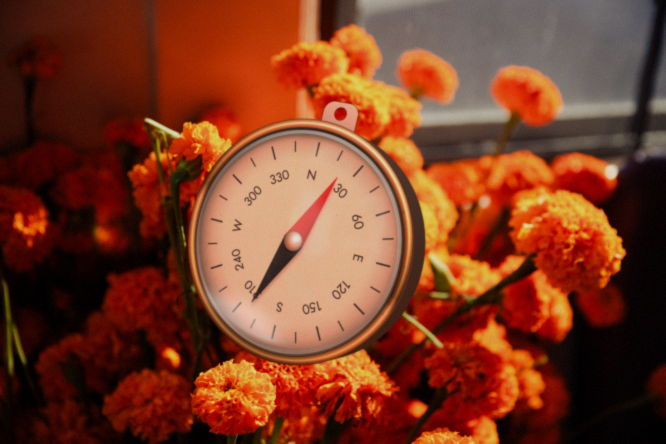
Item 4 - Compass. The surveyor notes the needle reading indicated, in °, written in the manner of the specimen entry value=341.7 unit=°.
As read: value=22.5 unit=°
